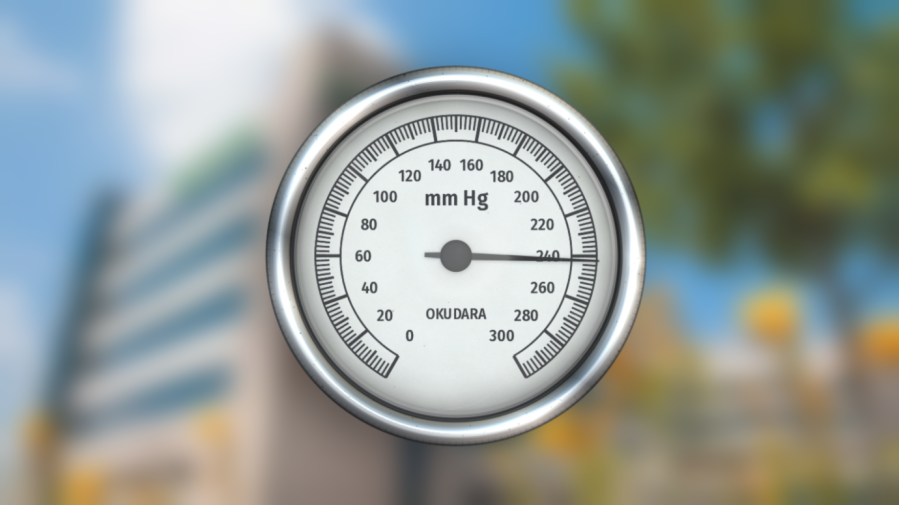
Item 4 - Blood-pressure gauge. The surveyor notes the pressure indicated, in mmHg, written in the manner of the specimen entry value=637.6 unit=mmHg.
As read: value=242 unit=mmHg
